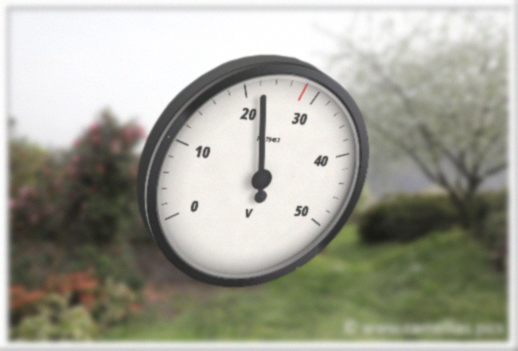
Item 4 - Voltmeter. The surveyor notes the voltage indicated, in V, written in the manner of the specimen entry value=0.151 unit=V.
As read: value=22 unit=V
